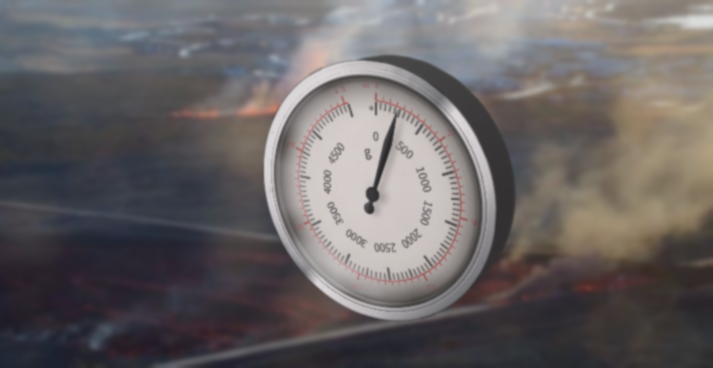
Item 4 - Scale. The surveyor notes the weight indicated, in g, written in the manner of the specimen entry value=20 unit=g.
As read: value=250 unit=g
